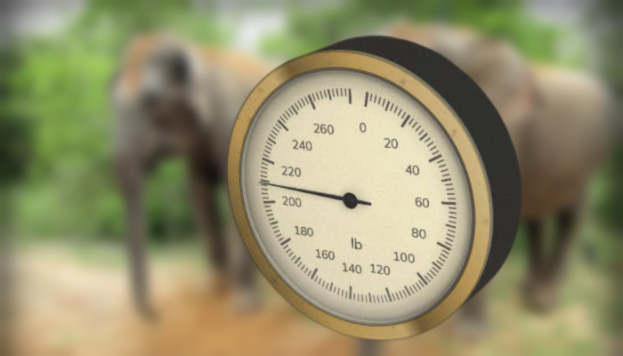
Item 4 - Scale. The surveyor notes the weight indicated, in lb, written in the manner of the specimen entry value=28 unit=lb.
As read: value=210 unit=lb
